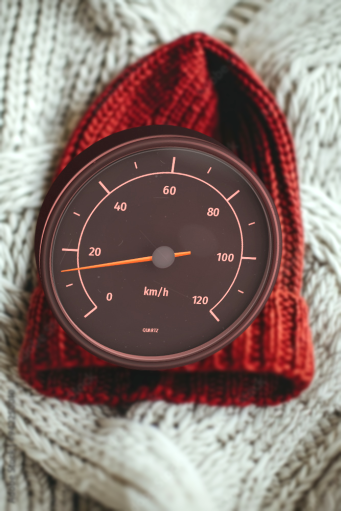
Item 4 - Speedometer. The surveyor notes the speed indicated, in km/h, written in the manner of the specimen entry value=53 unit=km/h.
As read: value=15 unit=km/h
